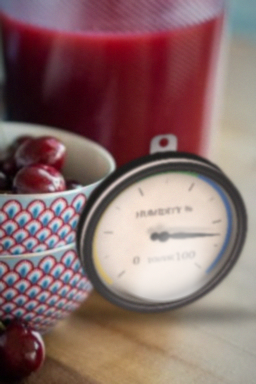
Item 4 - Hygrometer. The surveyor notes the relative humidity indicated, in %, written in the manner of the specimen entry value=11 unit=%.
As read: value=85 unit=%
